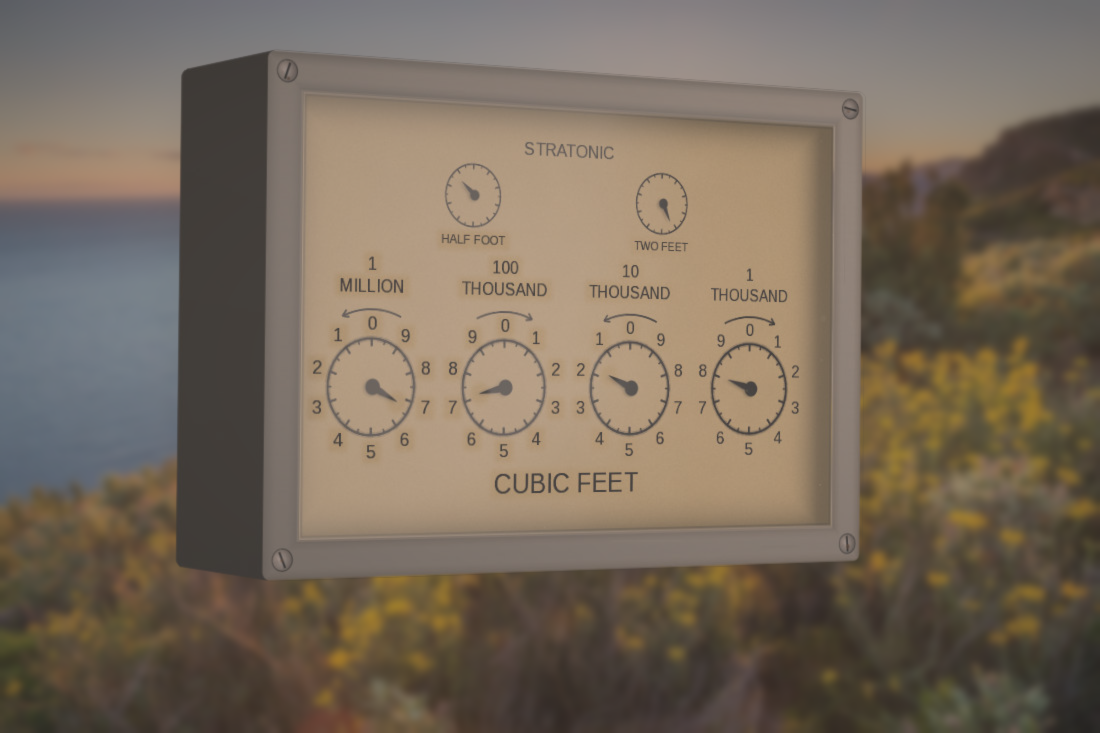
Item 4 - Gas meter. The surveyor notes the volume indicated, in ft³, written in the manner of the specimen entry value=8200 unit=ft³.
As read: value=671800 unit=ft³
